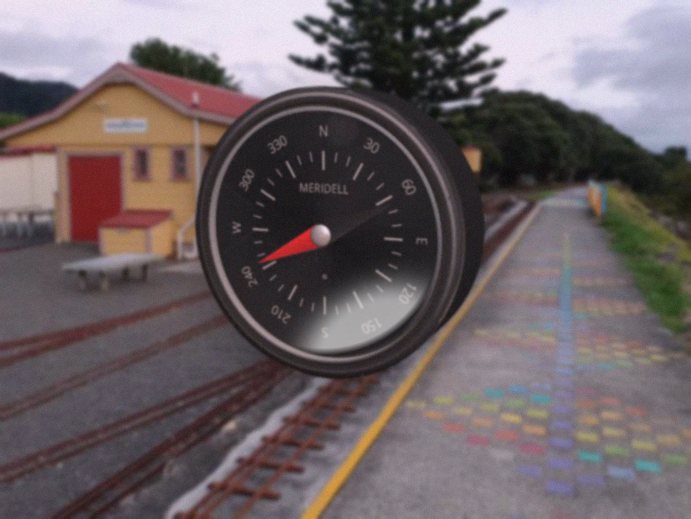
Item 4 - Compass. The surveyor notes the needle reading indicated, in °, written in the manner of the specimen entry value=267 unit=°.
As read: value=245 unit=°
